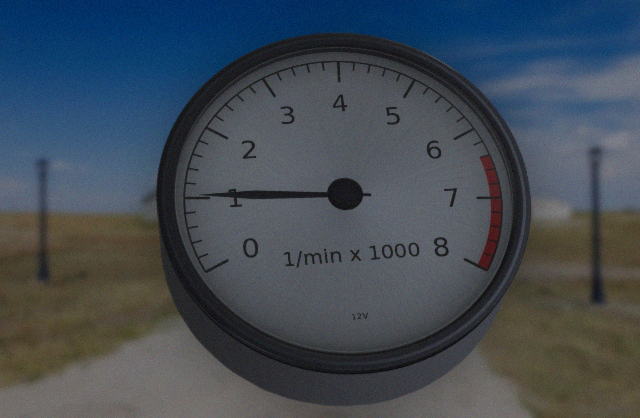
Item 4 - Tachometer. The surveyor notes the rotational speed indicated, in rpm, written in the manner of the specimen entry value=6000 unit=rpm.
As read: value=1000 unit=rpm
